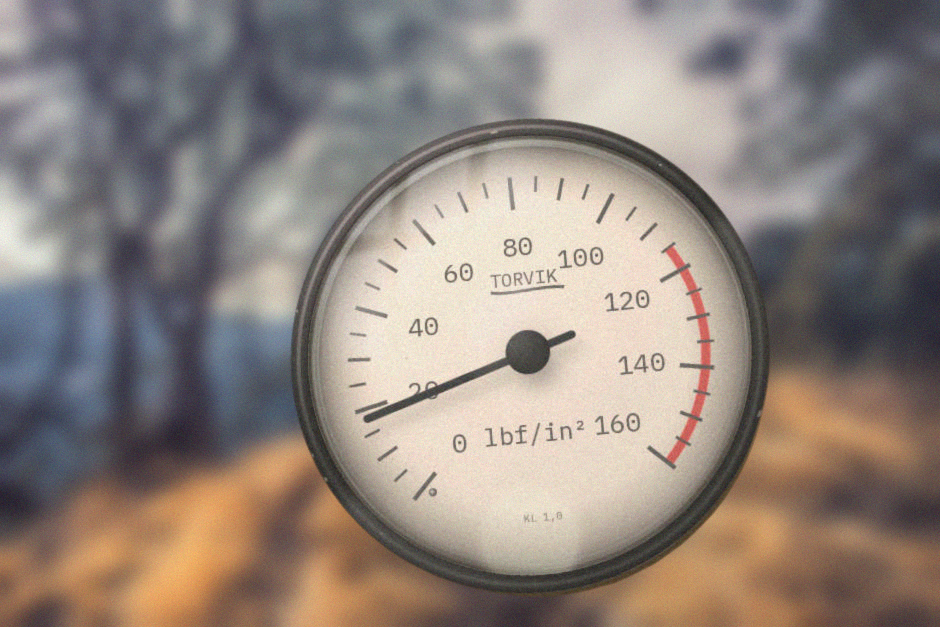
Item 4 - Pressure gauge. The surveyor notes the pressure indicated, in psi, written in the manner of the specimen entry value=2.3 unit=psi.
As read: value=17.5 unit=psi
